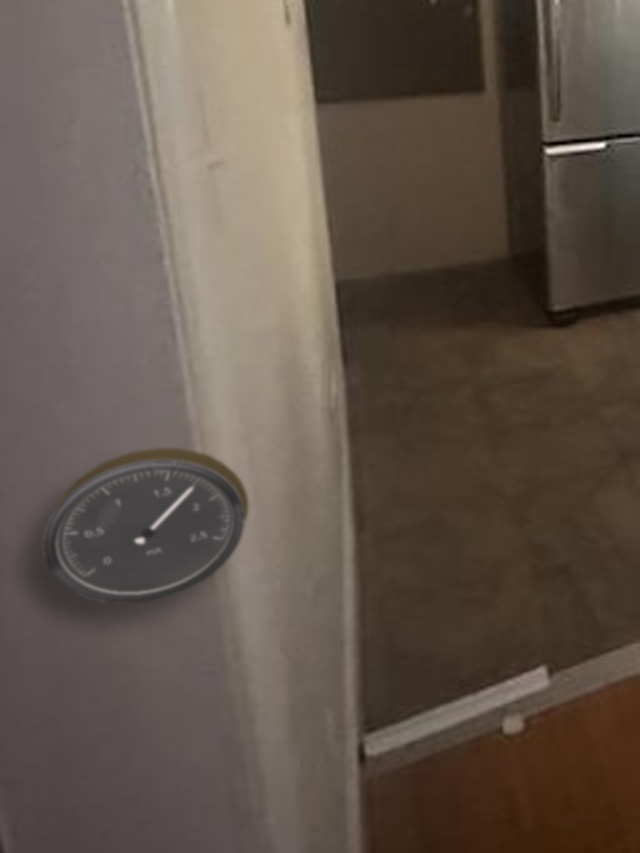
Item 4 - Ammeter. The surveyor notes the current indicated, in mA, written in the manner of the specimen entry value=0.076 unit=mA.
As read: value=1.75 unit=mA
